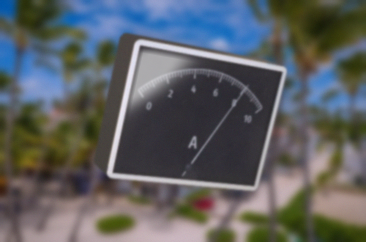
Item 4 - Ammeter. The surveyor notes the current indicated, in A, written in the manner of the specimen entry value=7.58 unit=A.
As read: value=8 unit=A
